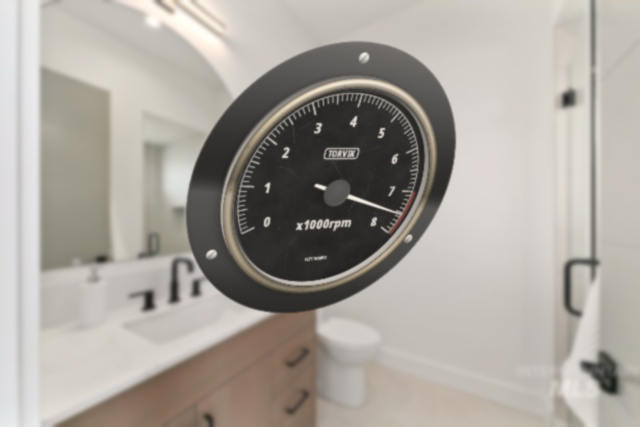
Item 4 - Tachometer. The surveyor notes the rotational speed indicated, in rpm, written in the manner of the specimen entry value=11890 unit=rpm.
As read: value=7500 unit=rpm
